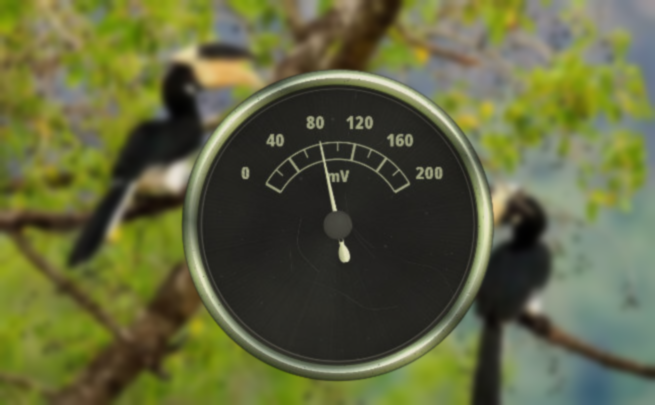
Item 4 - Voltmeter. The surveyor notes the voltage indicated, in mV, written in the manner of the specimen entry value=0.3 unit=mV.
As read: value=80 unit=mV
